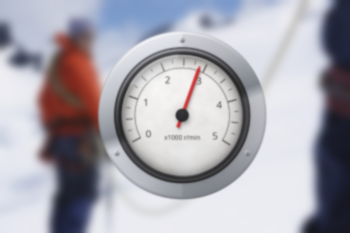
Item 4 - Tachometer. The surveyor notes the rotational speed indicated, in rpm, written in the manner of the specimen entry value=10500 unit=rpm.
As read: value=2875 unit=rpm
